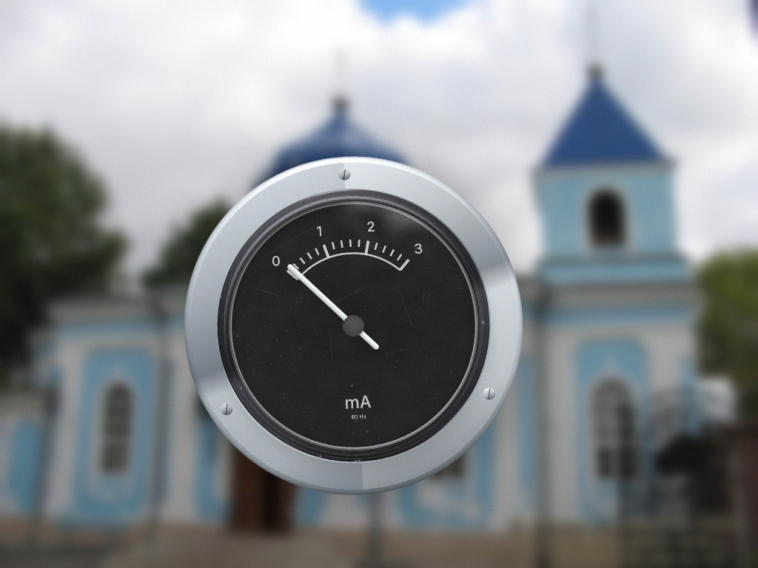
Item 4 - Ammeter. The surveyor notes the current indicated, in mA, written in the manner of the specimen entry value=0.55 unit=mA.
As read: value=0.1 unit=mA
